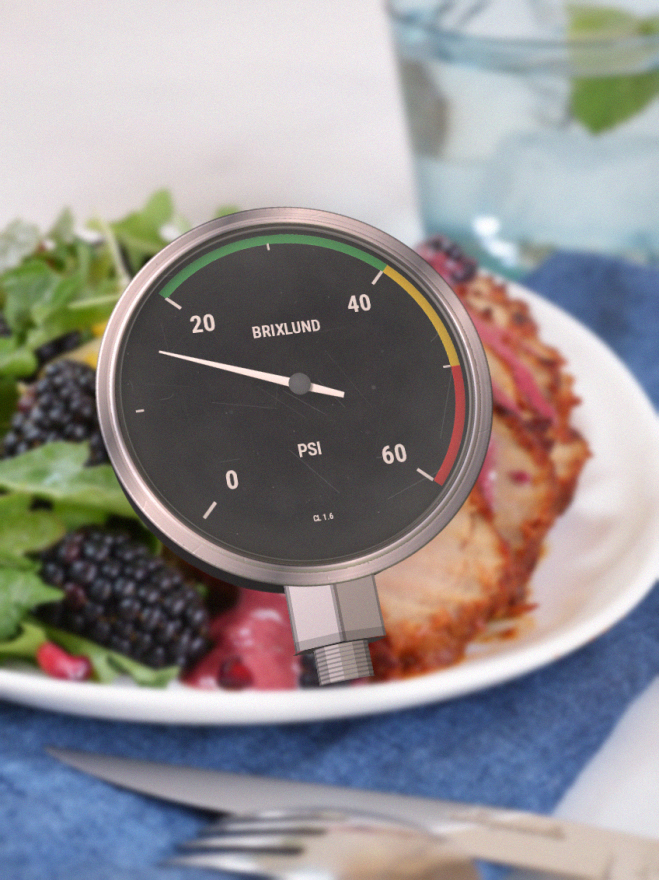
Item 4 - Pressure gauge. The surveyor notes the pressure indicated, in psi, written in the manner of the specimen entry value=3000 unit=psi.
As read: value=15 unit=psi
